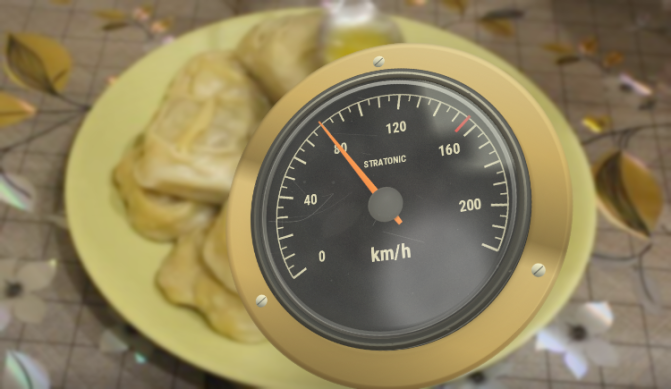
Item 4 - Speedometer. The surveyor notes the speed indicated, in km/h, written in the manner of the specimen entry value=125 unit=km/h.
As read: value=80 unit=km/h
